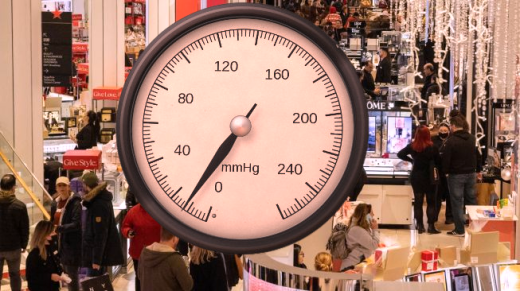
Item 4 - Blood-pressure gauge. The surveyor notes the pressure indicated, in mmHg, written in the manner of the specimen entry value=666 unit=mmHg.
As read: value=12 unit=mmHg
